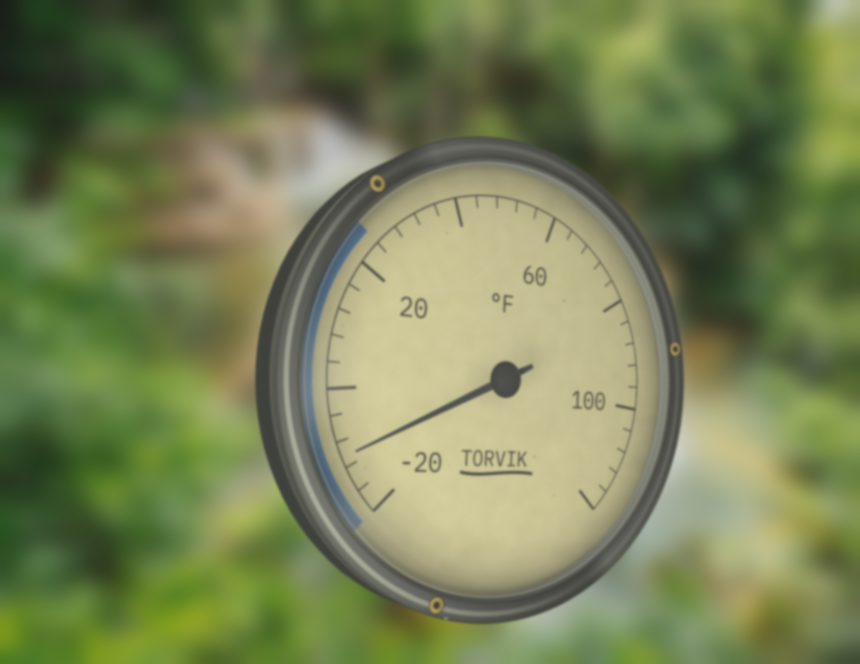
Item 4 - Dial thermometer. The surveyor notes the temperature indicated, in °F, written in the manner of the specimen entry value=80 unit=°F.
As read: value=-10 unit=°F
